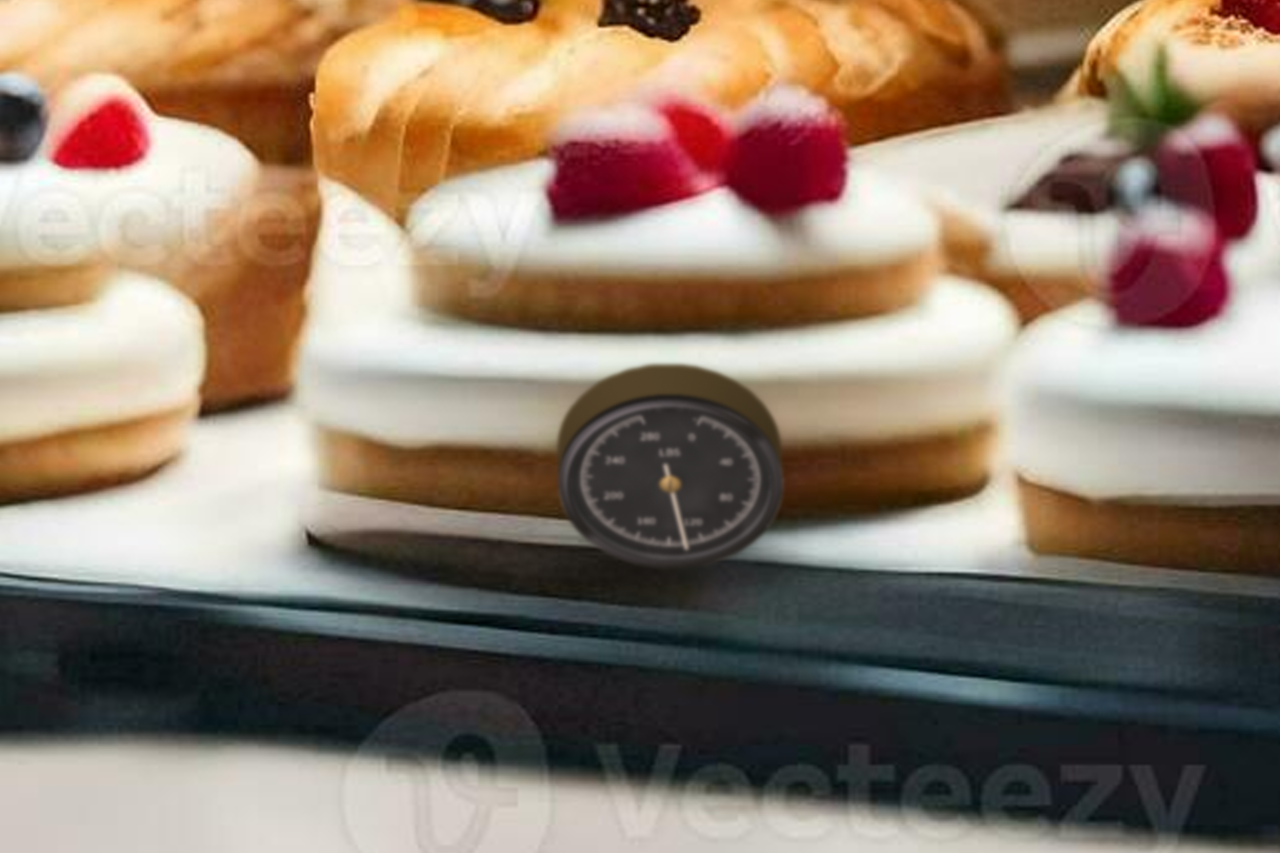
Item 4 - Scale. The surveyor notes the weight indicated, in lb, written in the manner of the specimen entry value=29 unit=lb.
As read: value=130 unit=lb
